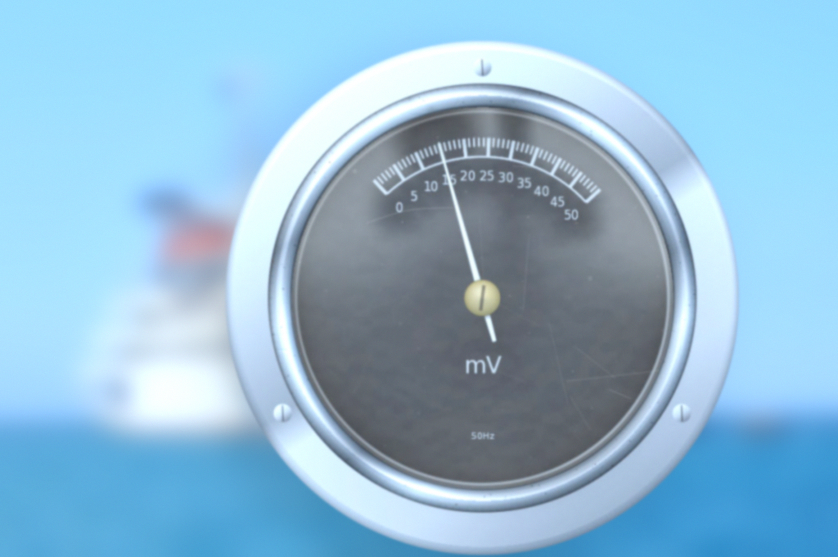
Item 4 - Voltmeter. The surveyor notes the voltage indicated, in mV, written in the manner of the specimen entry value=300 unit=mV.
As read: value=15 unit=mV
